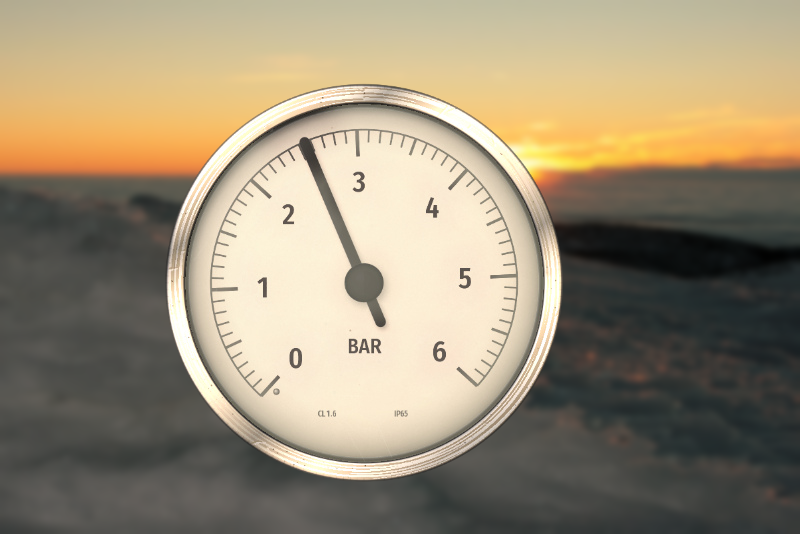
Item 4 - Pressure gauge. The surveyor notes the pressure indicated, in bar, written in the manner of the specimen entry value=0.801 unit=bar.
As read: value=2.55 unit=bar
